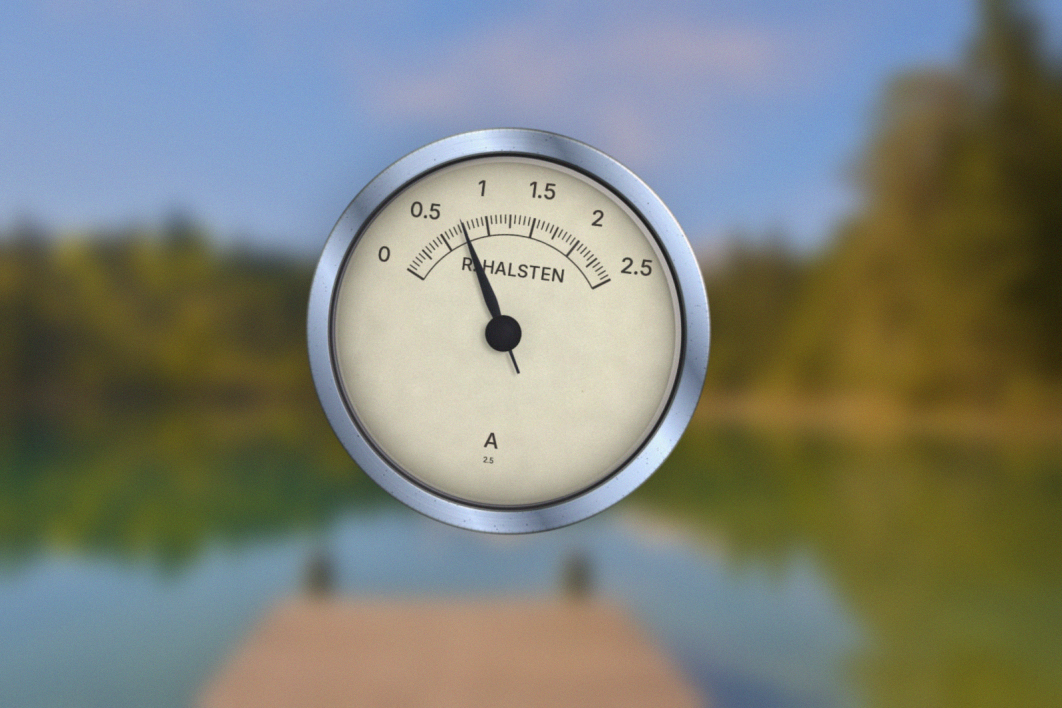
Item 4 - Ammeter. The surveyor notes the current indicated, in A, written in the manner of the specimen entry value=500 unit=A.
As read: value=0.75 unit=A
